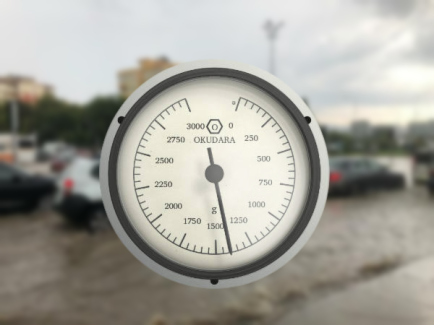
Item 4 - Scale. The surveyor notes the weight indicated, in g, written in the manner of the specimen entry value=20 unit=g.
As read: value=1400 unit=g
